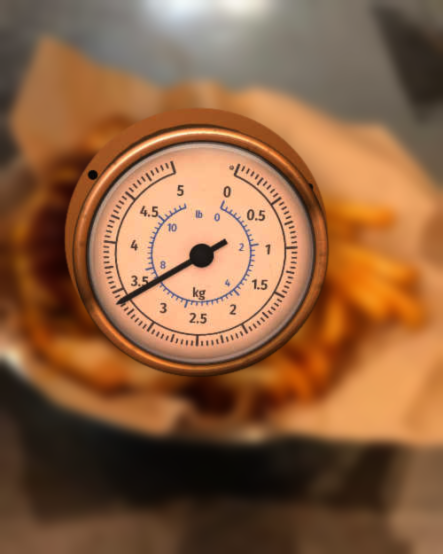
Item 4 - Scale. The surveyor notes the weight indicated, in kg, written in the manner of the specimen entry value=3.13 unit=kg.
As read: value=3.4 unit=kg
